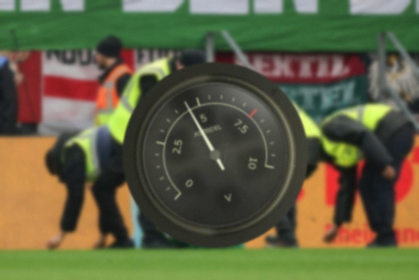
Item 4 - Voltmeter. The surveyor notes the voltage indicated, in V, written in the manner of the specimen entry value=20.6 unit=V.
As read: value=4.5 unit=V
